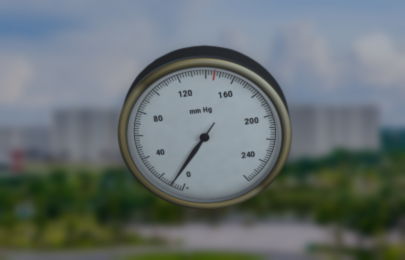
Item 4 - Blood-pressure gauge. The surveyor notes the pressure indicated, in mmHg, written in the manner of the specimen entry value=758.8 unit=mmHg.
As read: value=10 unit=mmHg
